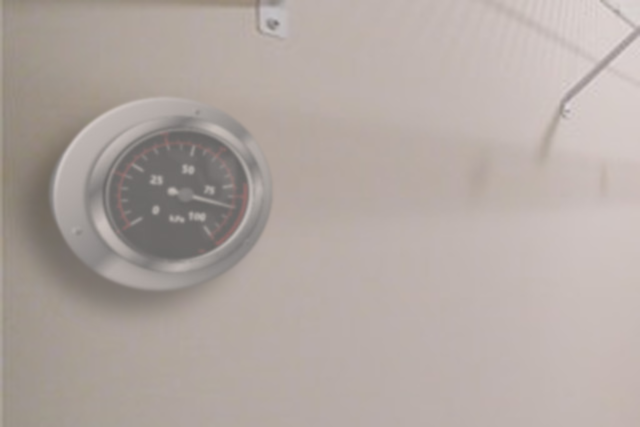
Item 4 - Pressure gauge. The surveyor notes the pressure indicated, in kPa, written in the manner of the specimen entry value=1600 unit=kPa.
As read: value=85 unit=kPa
